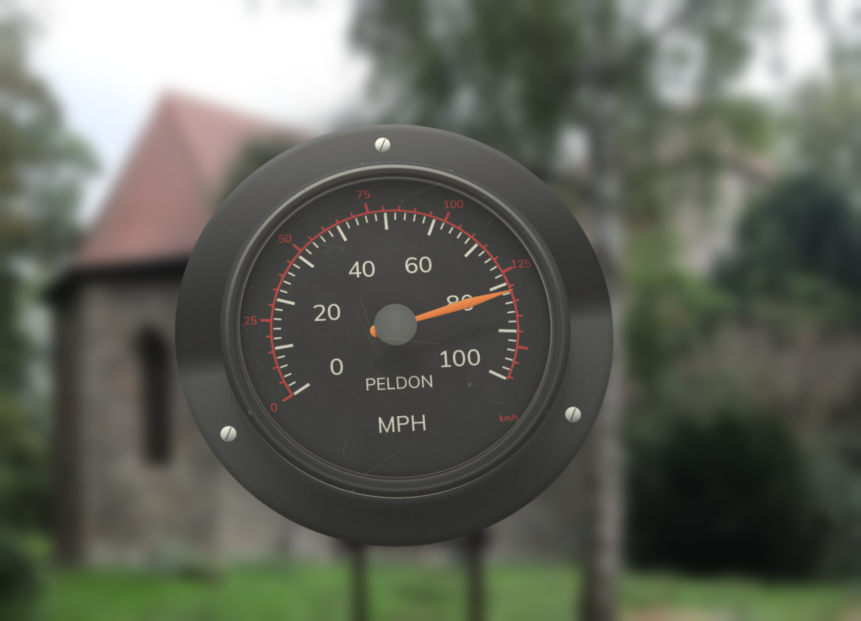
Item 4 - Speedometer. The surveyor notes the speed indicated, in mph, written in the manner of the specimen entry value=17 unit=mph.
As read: value=82 unit=mph
